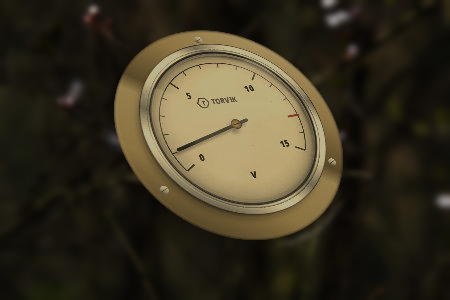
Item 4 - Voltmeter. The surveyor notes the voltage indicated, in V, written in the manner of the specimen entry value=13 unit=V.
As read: value=1 unit=V
